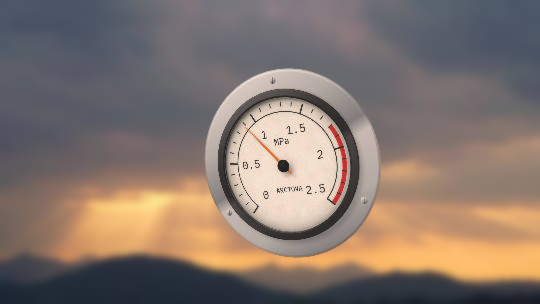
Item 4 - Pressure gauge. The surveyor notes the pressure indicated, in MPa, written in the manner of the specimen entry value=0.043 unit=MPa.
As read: value=0.9 unit=MPa
